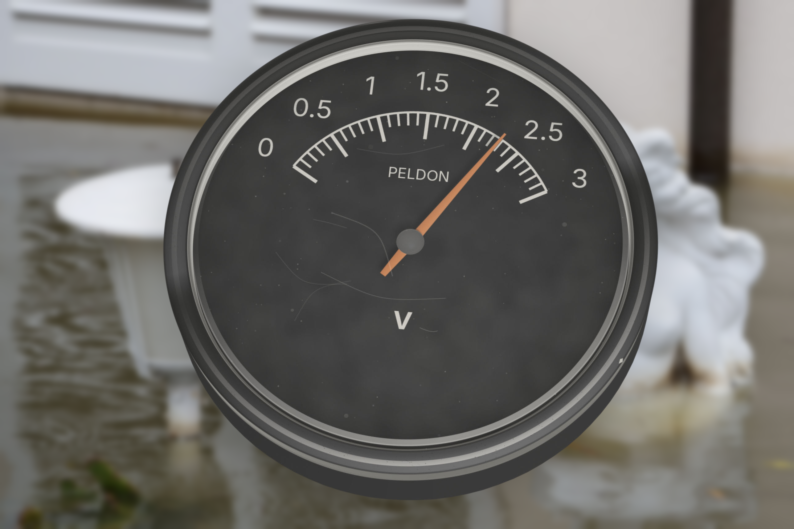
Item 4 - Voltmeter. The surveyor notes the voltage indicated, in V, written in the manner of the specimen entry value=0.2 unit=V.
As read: value=2.3 unit=V
